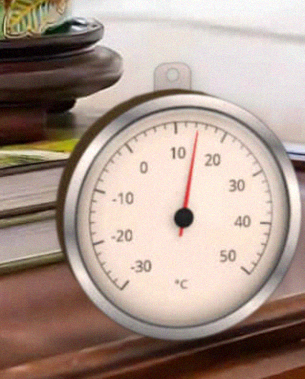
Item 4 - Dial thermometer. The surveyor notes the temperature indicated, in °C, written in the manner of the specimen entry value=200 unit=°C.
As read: value=14 unit=°C
